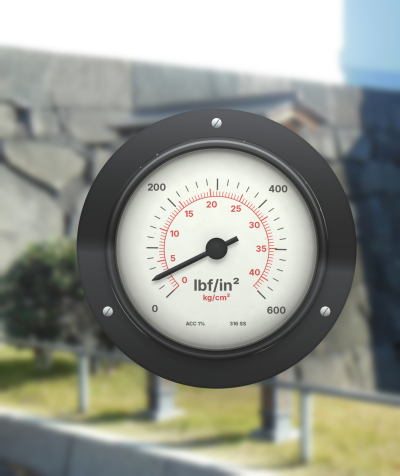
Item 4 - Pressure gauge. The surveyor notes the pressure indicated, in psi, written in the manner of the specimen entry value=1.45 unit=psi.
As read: value=40 unit=psi
